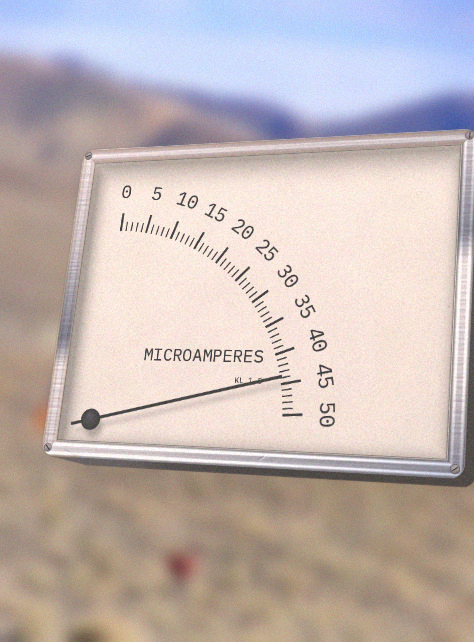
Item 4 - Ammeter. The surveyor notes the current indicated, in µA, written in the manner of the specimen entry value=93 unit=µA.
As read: value=44 unit=µA
